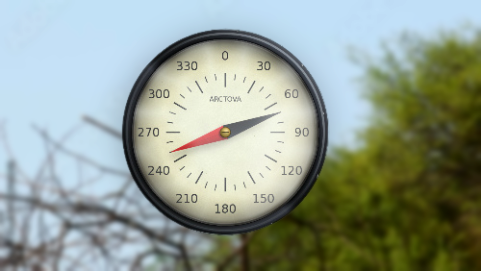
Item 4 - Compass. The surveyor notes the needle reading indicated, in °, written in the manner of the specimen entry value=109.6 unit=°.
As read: value=250 unit=°
